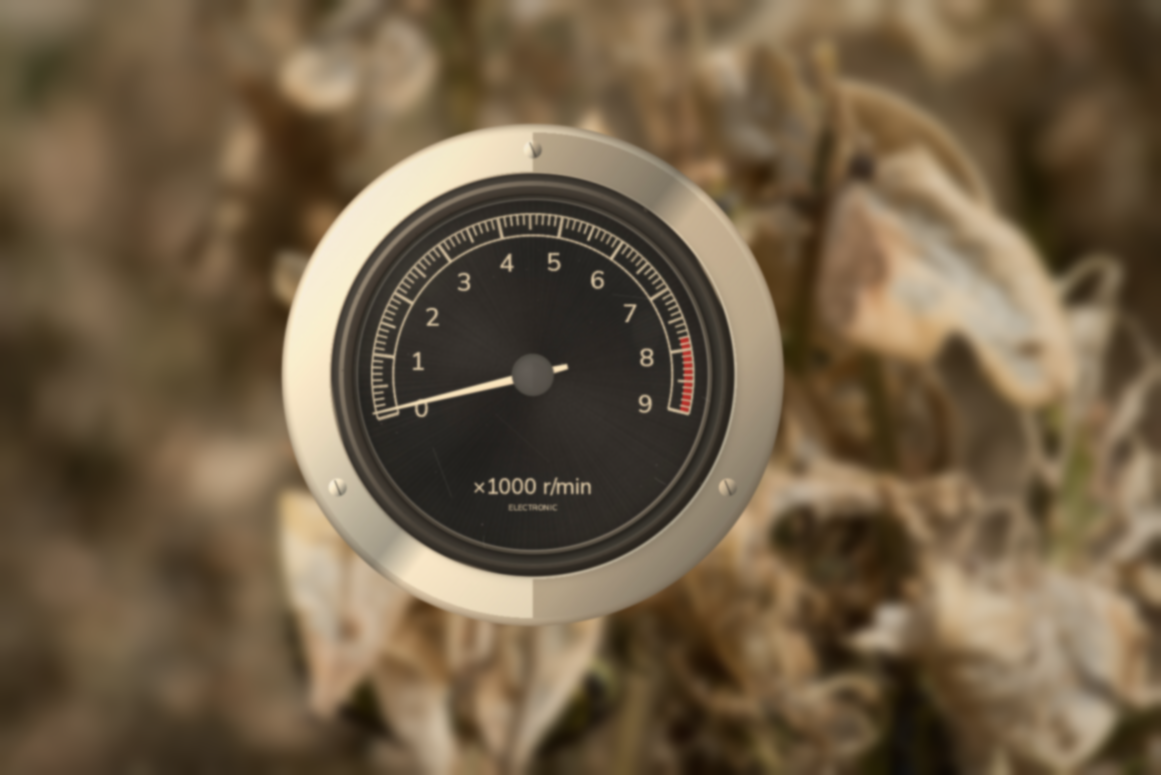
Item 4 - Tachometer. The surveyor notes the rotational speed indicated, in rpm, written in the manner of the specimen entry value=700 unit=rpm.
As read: value=100 unit=rpm
